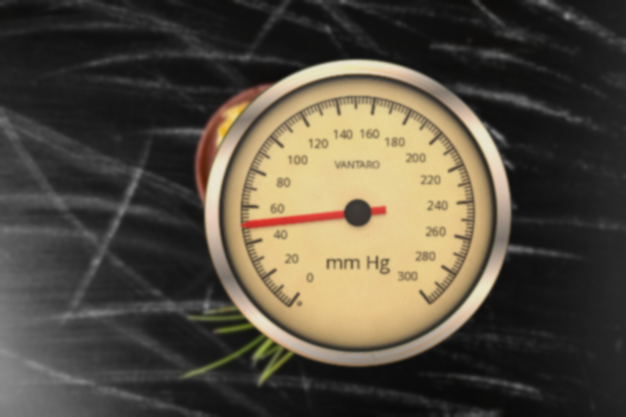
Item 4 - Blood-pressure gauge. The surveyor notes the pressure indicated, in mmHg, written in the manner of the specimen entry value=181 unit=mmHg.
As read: value=50 unit=mmHg
